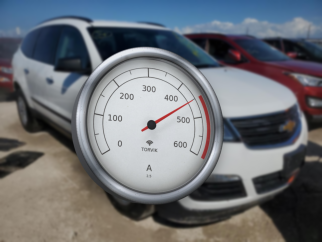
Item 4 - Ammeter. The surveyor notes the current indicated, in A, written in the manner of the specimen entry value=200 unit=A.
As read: value=450 unit=A
